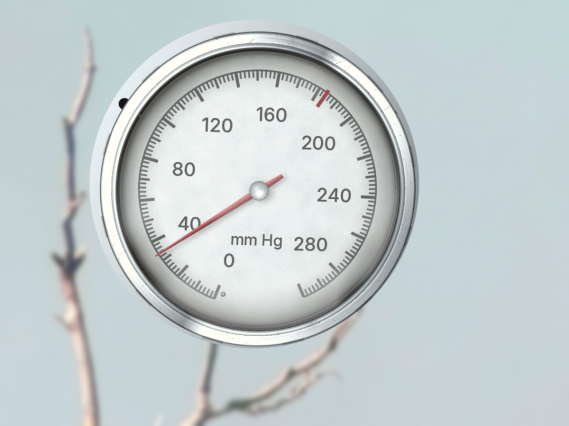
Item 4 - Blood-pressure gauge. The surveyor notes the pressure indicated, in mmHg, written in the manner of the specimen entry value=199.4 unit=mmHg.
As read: value=34 unit=mmHg
